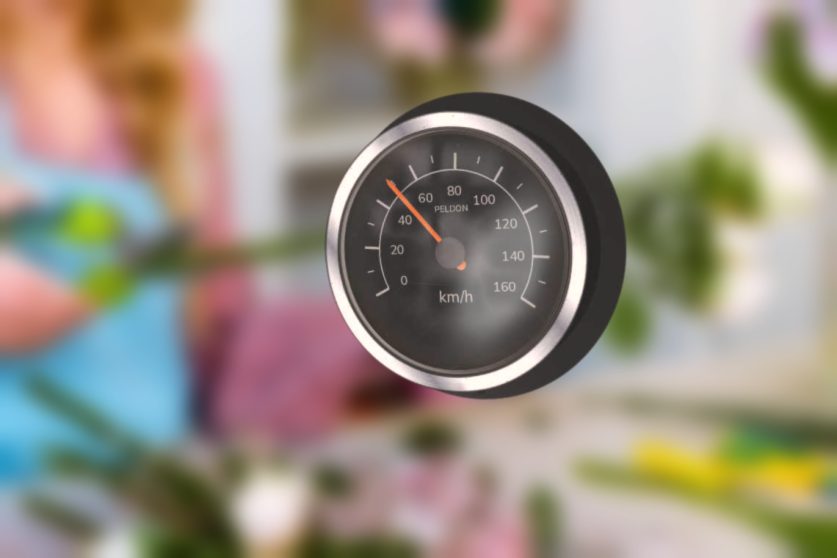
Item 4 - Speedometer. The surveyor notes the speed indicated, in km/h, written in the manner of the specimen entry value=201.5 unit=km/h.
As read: value=50 unit=km/h
